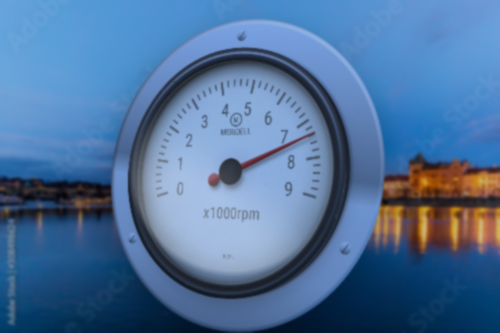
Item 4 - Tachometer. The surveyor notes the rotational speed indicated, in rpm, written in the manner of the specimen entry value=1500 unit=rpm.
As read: value=7400 unit=rpm
